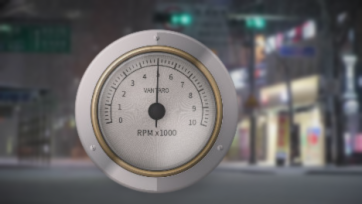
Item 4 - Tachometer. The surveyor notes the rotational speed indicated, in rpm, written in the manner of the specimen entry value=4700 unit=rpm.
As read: value=5000 unit=rpm
